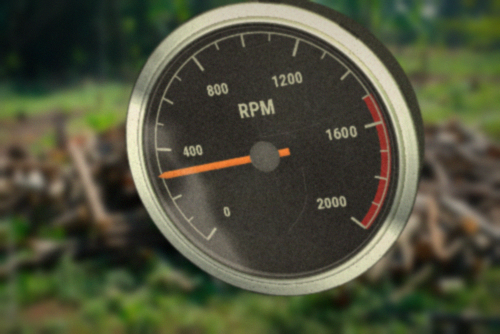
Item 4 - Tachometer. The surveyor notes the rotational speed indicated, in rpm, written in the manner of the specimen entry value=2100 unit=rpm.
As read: value=300 unit=rpm
